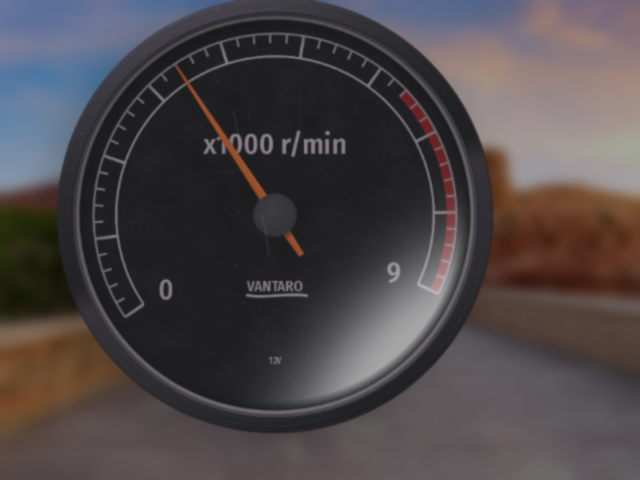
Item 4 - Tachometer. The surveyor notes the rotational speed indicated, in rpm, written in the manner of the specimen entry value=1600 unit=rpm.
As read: value=3400 unit=rpm
